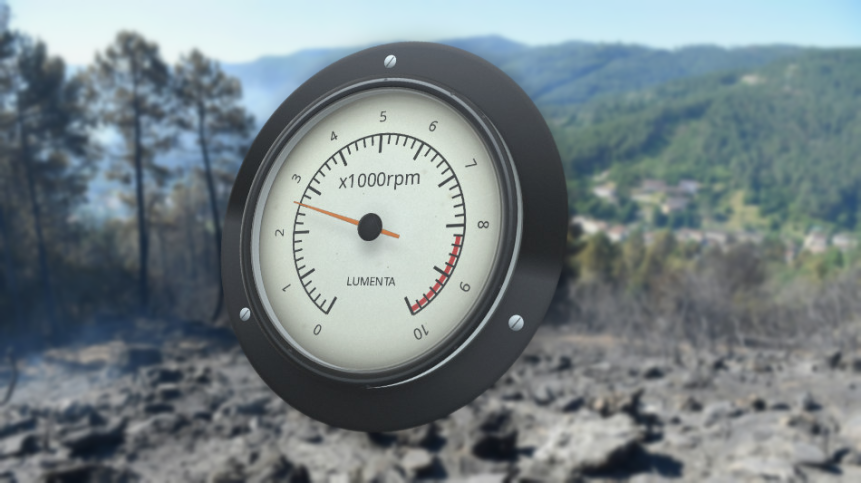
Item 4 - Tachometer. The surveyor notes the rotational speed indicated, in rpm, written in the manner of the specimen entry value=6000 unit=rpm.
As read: value=2600 unit=rpm
